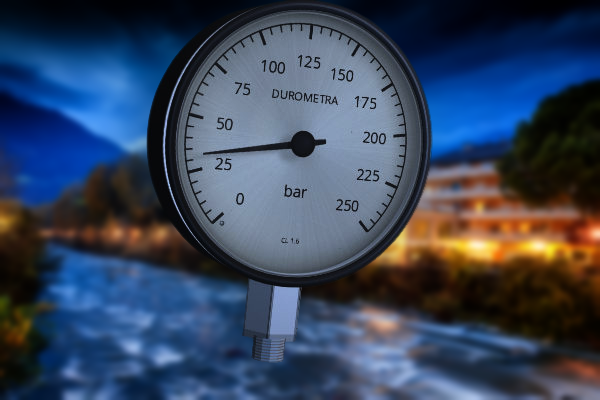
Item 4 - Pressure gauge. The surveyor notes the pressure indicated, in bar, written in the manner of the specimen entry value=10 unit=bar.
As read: value=32.5 unit=bar
